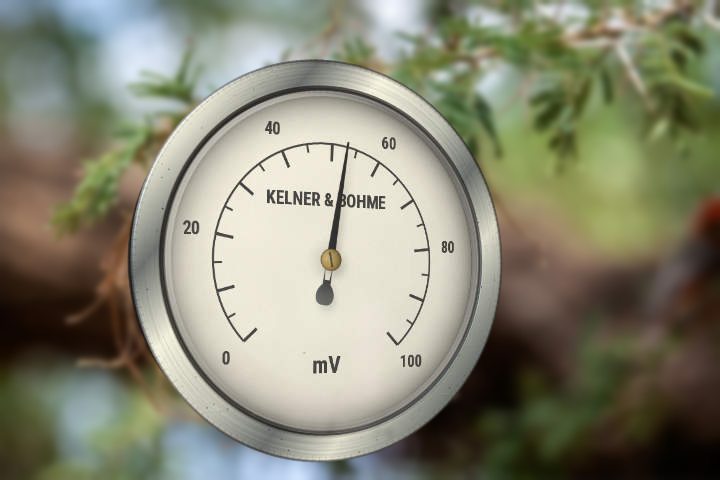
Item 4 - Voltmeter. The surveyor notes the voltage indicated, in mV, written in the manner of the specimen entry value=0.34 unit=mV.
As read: value=52.5 unit=mV
